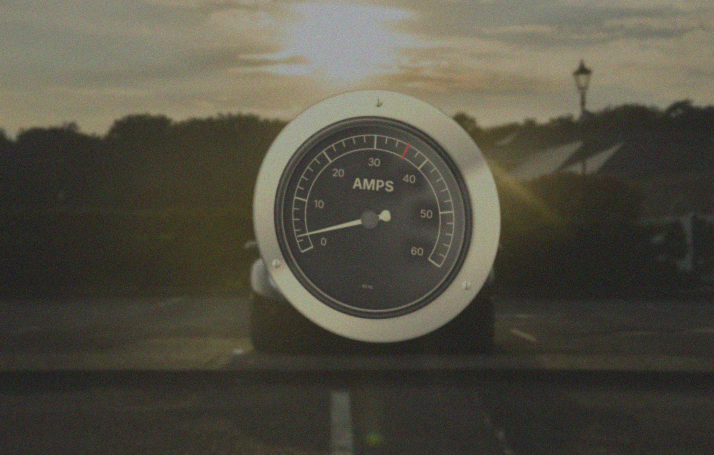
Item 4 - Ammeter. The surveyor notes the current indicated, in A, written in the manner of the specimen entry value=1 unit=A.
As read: value=3 unit=A
